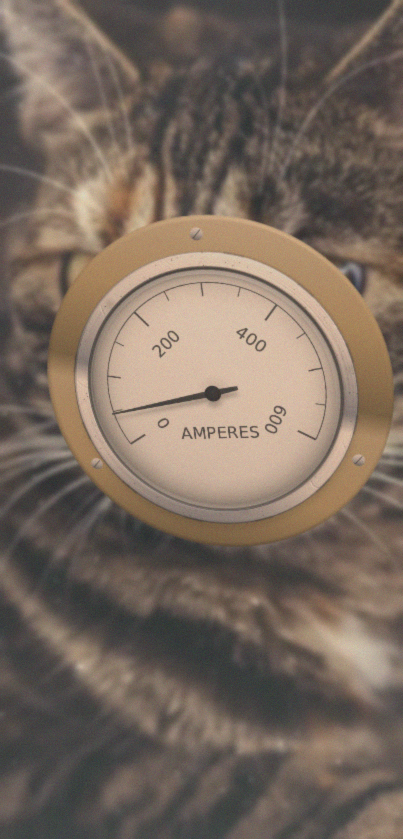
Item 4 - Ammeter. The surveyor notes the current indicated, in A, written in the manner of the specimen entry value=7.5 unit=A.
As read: value=50 unit=A
